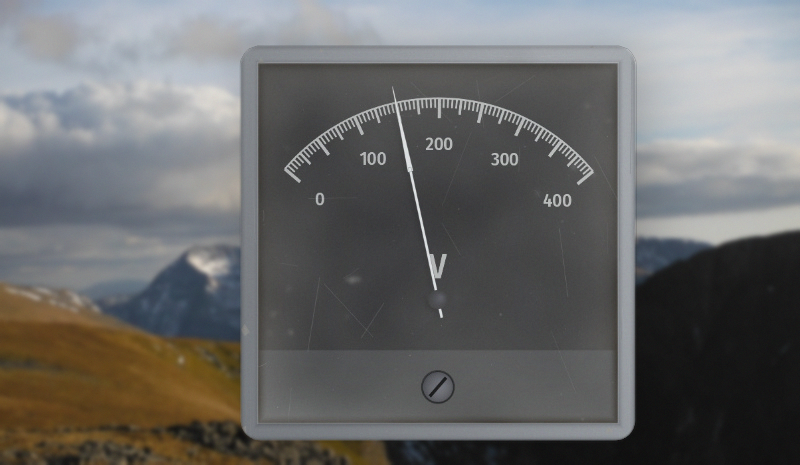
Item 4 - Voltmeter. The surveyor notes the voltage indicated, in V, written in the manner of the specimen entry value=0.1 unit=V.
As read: value=150 unit=V
